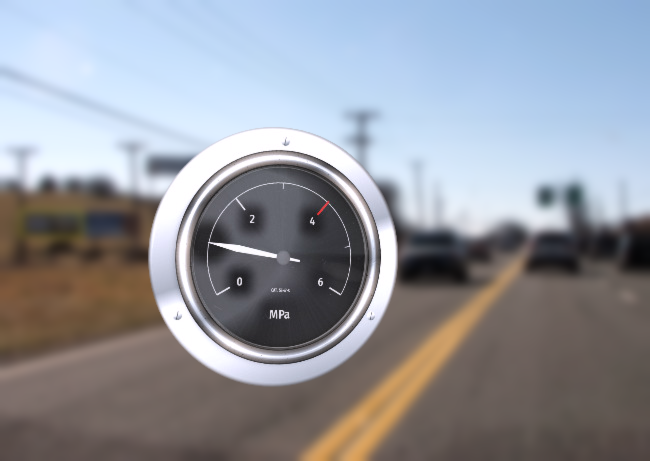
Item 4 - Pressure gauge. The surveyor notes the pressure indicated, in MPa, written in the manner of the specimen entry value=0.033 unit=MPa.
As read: value=1 unit=MPa
